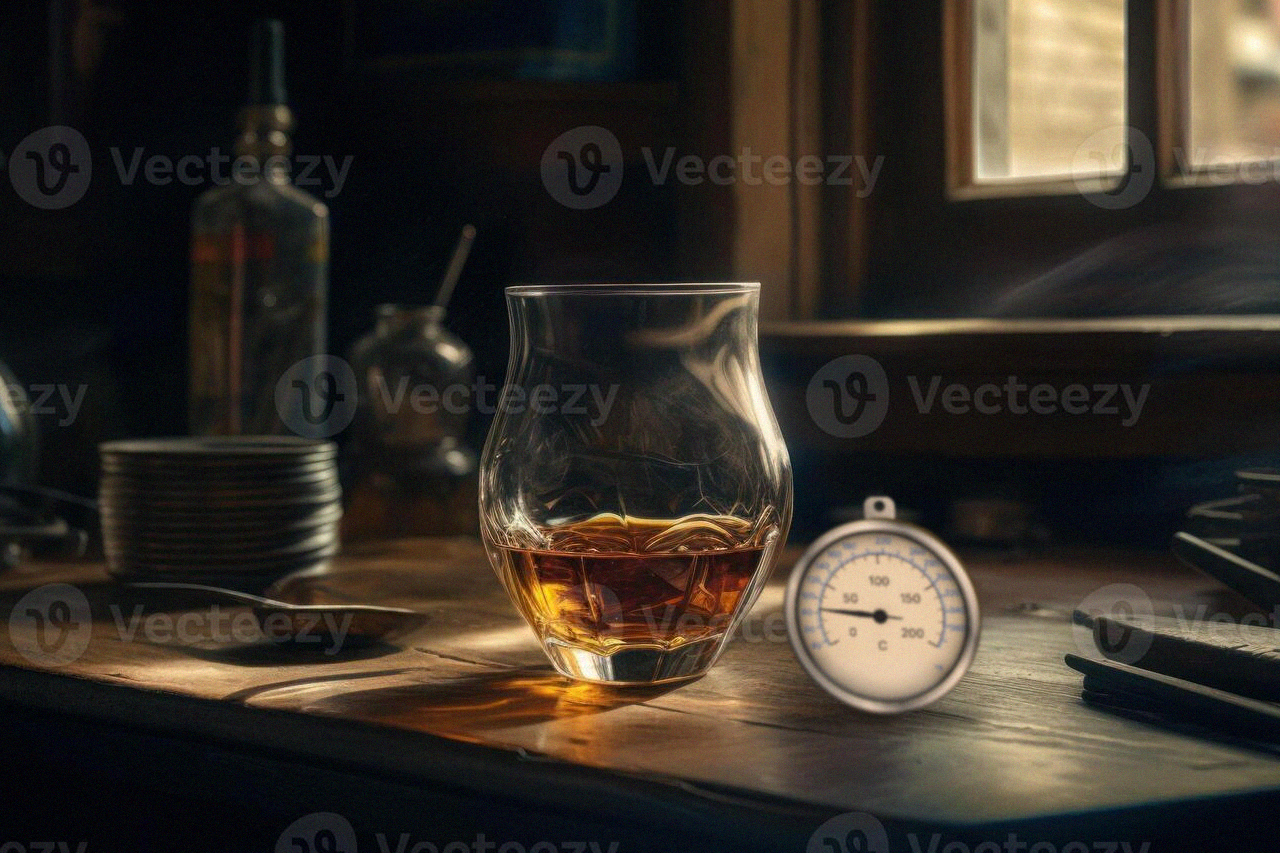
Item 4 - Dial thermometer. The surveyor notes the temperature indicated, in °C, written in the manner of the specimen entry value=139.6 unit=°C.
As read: value=30 unit=°C
